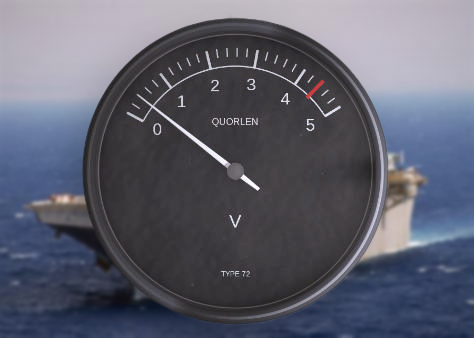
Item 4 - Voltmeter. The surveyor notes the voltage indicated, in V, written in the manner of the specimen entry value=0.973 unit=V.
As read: value=0.4 unit=V
